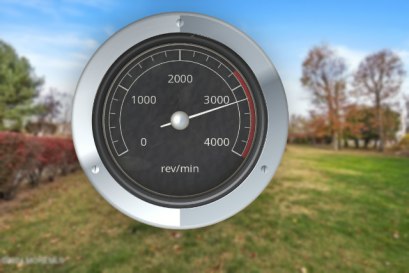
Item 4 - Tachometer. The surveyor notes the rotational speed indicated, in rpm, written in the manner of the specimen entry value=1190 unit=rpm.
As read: value=3200 unit=rpm
